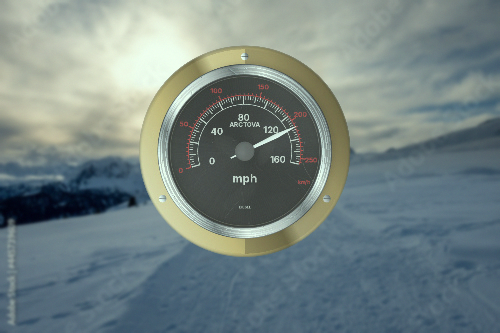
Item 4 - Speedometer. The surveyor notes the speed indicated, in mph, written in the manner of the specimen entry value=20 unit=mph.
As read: value=130 unit=mph
